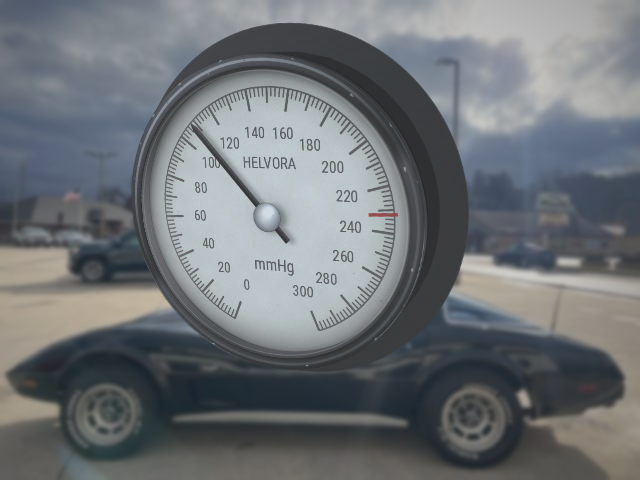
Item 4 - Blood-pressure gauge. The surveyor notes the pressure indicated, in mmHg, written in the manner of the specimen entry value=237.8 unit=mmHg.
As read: value=110 unit=mmHg
